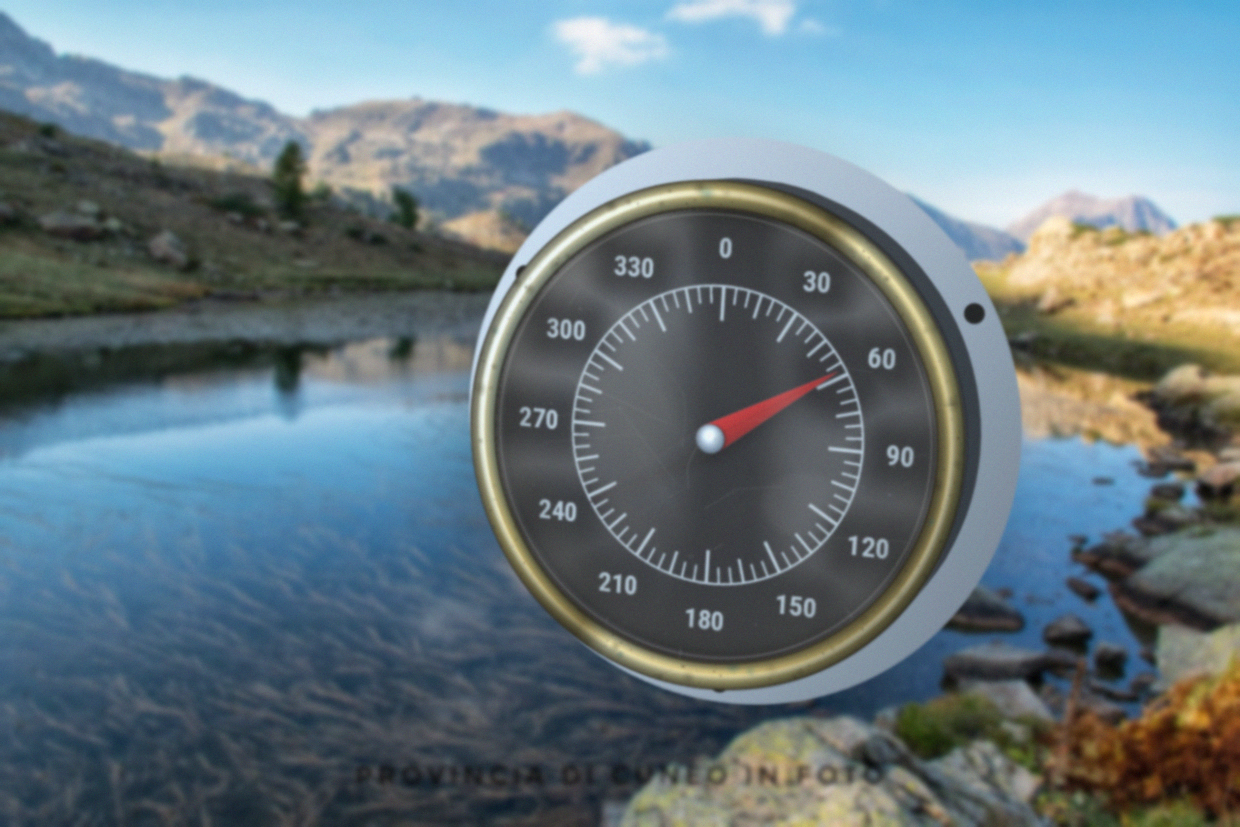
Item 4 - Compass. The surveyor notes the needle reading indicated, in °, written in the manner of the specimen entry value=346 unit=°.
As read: value=57.5 unit=°
